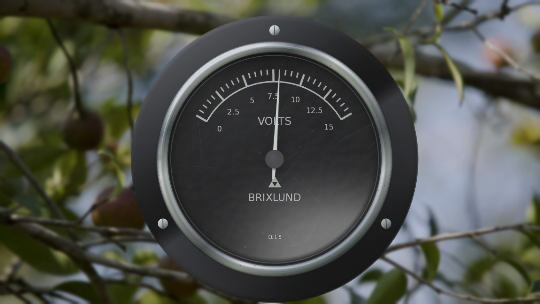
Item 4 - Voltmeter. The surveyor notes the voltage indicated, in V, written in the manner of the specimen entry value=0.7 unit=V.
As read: value=8 unit=V
